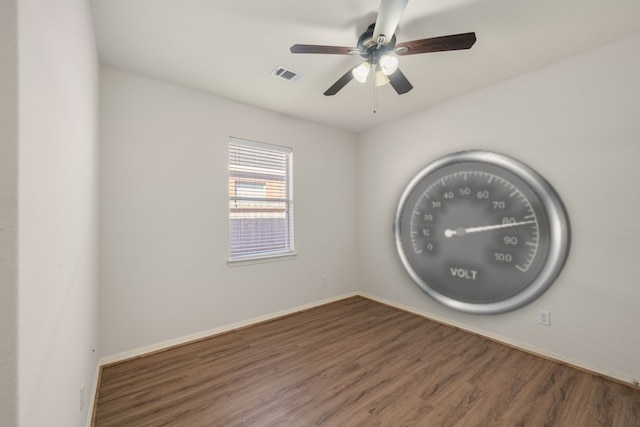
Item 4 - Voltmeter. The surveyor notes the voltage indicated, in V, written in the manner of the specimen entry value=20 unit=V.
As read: value=82 unit=V
